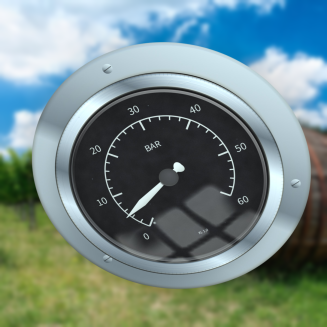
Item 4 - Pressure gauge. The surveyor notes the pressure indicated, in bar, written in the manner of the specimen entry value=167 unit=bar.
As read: value=5 unit=bar
